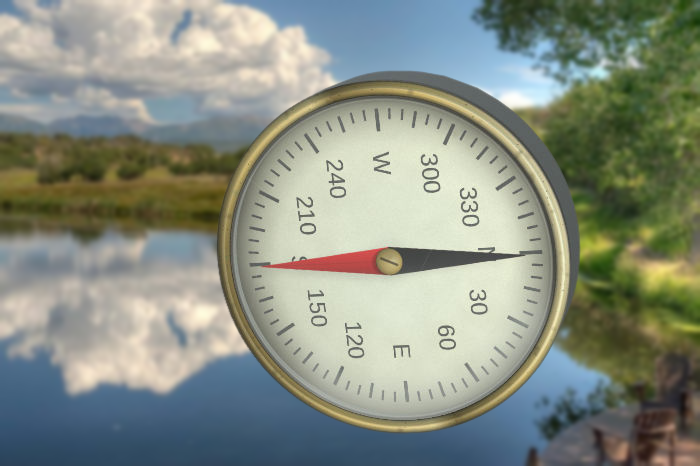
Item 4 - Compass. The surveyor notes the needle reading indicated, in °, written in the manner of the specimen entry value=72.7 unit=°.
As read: value=180 unit=°
